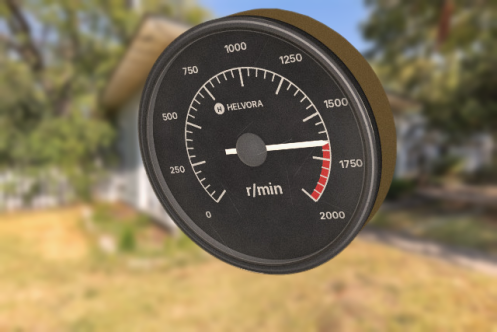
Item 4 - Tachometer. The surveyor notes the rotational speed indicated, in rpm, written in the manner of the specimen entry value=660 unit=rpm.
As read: value=1650 unit=rpm
